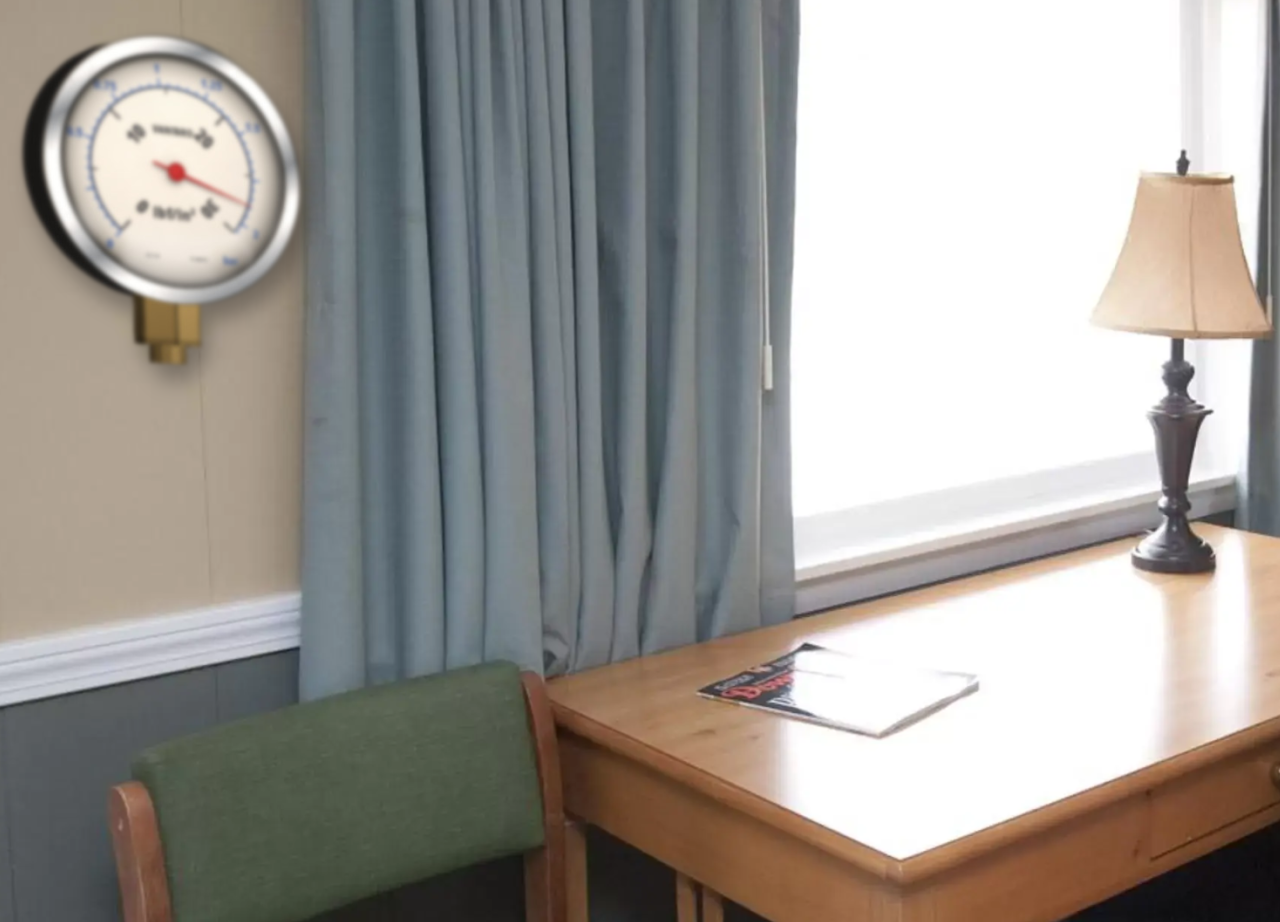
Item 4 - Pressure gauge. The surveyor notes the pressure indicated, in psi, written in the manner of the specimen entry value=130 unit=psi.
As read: value=27.5 unit=psi
